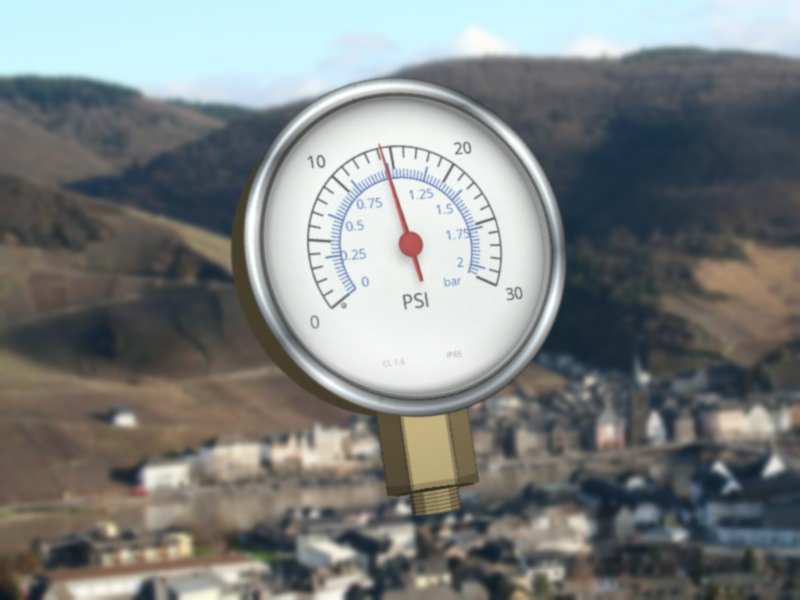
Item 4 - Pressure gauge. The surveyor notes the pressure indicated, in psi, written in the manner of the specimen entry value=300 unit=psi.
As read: value=14 unit=psi
